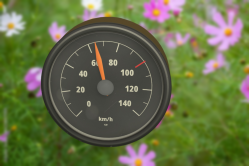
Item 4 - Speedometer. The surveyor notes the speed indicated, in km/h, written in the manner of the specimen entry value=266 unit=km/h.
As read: value=65 unit=km/h
